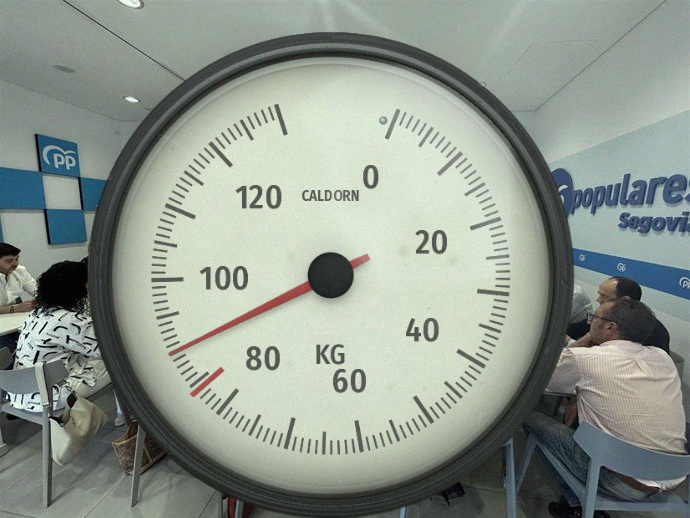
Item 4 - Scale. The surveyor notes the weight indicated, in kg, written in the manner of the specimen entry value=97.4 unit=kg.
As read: value=90 unit=kg
